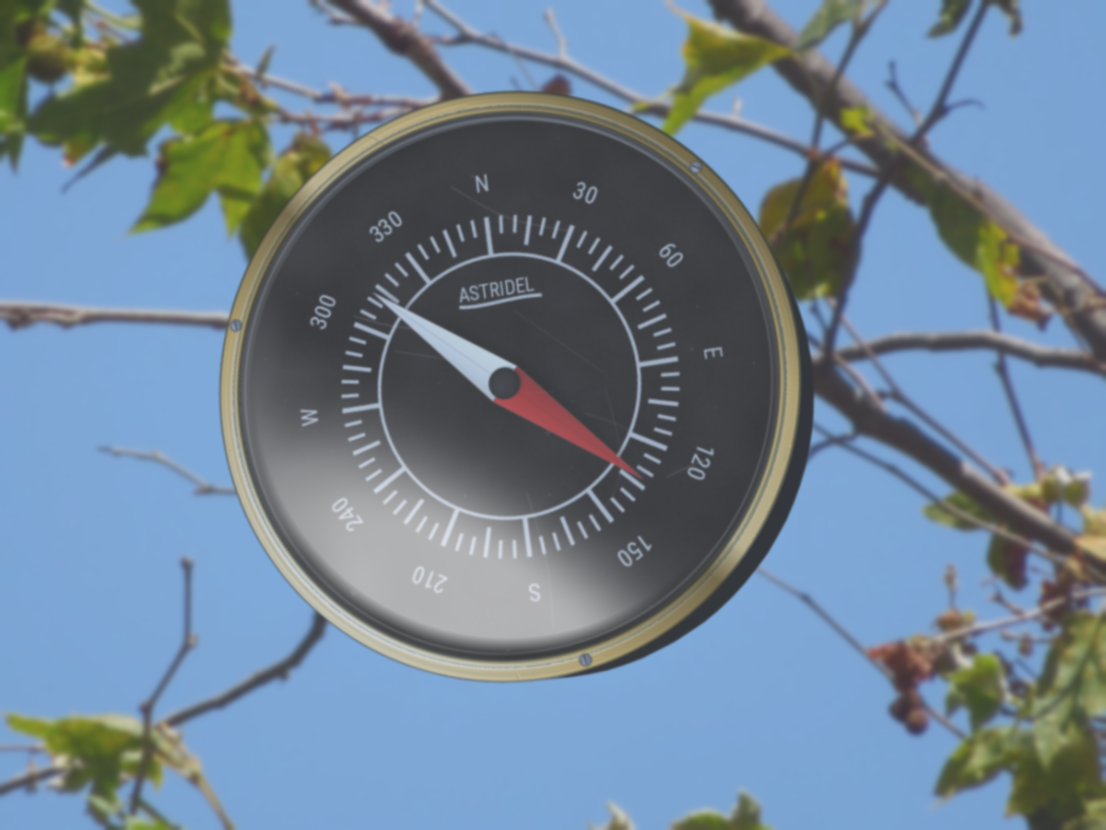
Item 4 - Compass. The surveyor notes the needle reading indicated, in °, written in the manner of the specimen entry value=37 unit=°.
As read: value=132.5 unit=°
